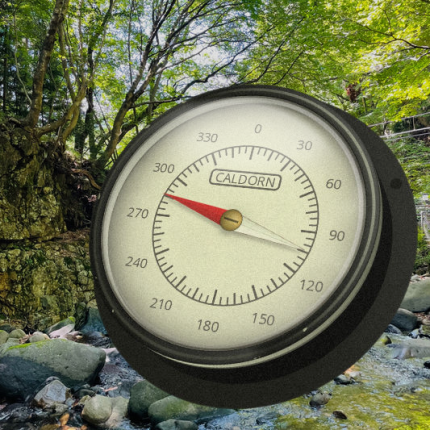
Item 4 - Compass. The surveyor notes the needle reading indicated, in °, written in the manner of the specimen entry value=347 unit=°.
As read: value=285 unit=°
